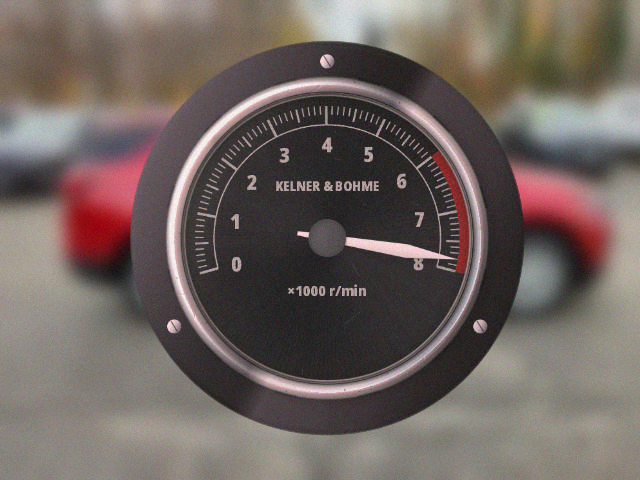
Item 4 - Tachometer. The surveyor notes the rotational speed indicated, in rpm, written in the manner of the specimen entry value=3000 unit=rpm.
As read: value=7800 unit=rpm
